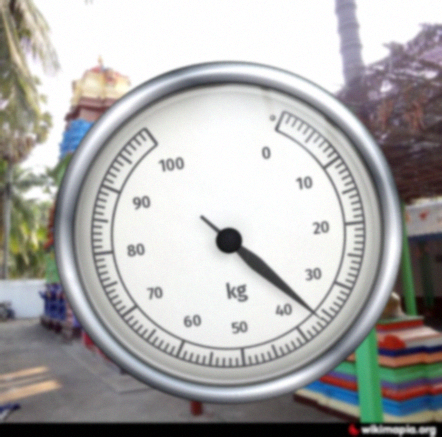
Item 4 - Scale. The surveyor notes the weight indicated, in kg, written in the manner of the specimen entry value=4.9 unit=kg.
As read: value=36 unit=kg
